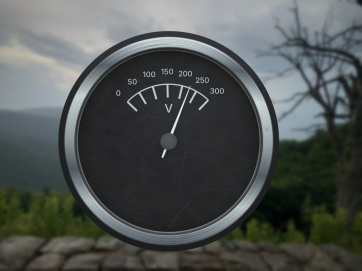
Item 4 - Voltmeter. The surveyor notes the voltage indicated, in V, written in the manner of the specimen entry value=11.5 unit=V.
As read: value=225 unit=V
